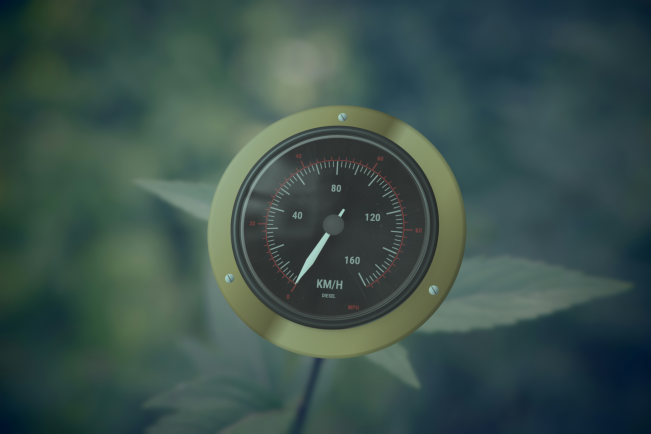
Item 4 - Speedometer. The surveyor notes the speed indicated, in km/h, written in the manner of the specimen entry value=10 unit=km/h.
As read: value=0 unit=km/h
